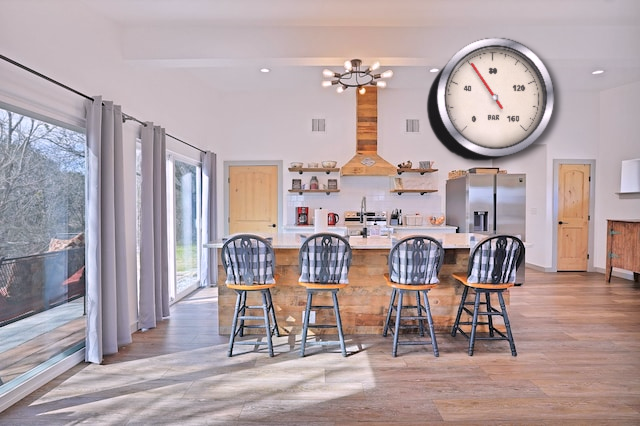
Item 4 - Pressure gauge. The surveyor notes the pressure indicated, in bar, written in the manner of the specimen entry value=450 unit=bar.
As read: value=60 unit=bar
